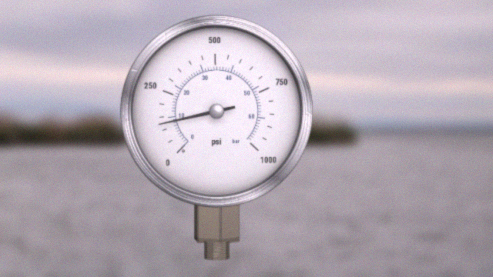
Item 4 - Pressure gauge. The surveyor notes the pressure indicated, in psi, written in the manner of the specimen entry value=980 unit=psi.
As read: value=125 unit=psi
